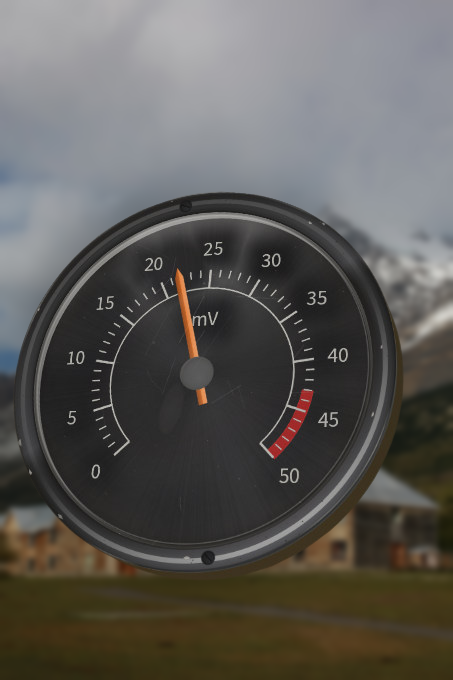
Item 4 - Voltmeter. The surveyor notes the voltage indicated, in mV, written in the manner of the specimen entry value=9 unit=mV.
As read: value=22 unit=mV
